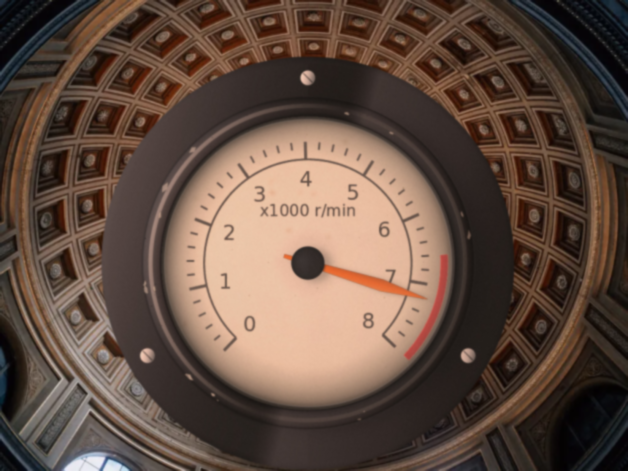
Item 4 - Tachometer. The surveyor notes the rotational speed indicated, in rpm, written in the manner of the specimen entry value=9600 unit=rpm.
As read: value=7200 unit=rpm
